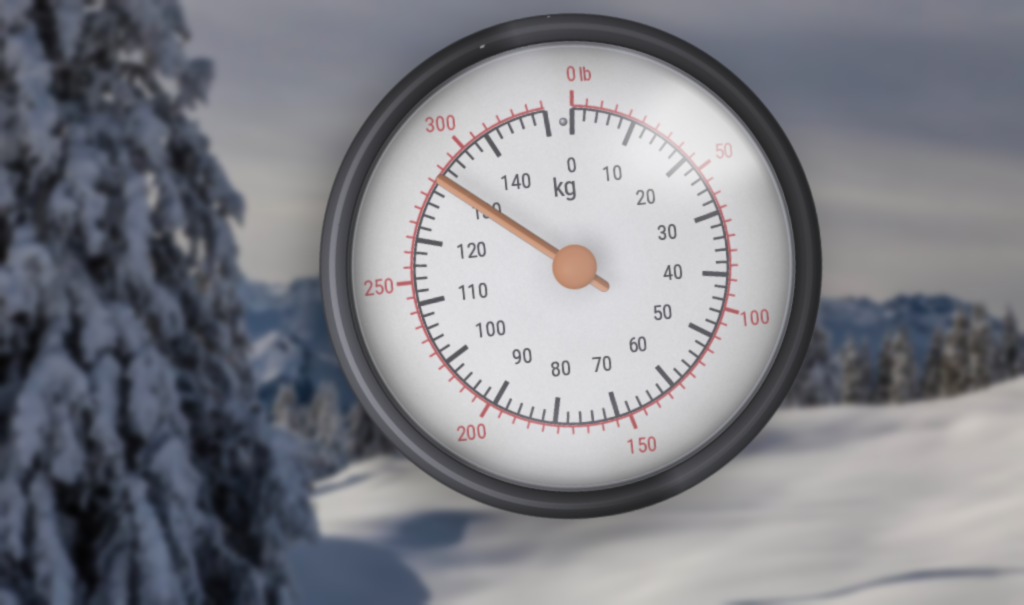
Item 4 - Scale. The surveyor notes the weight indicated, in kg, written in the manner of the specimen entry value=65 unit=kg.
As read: value=130 unit=kg
